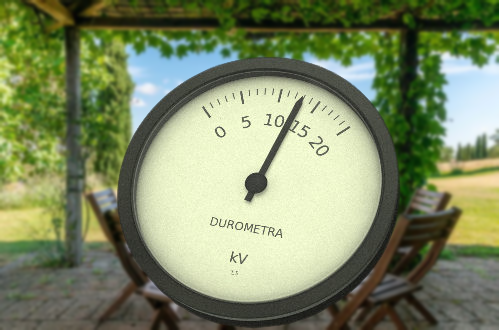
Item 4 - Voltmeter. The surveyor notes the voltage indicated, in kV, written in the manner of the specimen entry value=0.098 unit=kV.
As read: value=13 unit=kV
